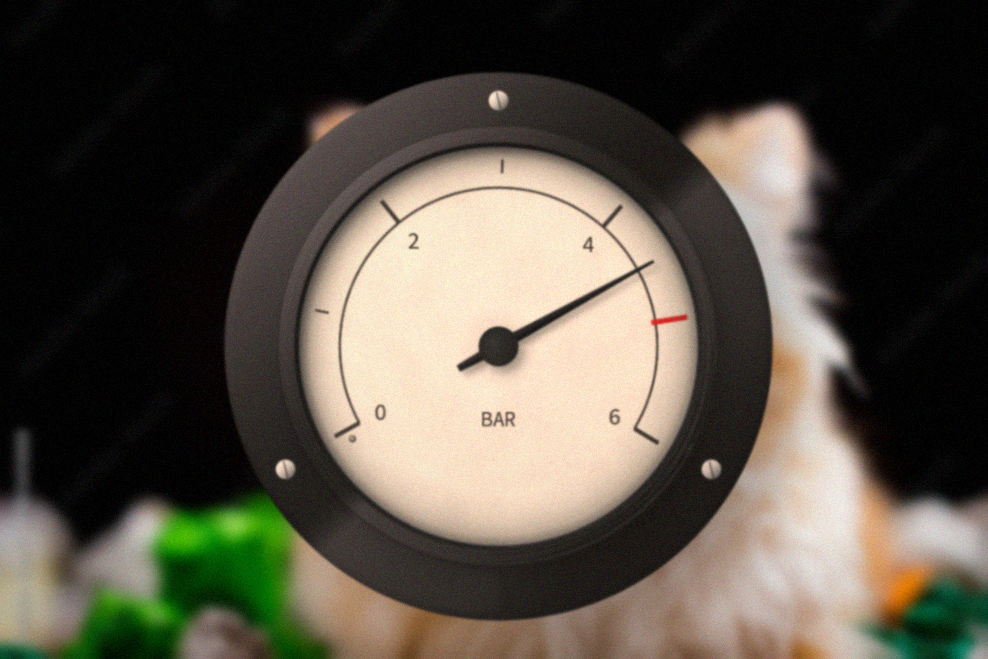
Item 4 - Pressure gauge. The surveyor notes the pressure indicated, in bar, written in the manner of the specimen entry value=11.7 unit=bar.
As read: value=4.5 unit=bar
